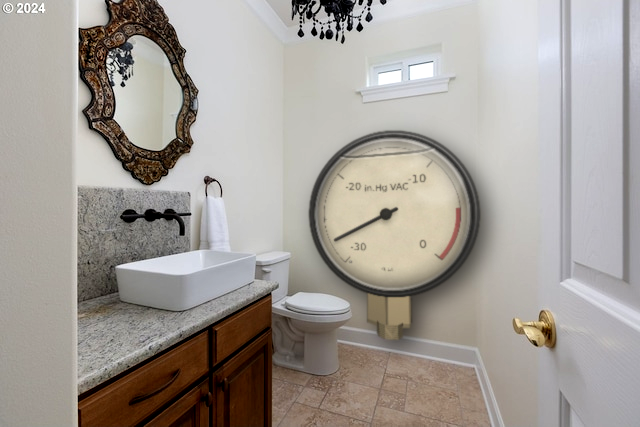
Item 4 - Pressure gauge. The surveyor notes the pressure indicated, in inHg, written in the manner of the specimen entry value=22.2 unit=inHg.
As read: value=-27.5 unit=inHg
